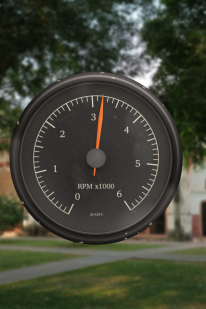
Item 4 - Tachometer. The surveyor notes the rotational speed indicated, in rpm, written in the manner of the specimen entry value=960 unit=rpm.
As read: value=3200 unit=rpm
